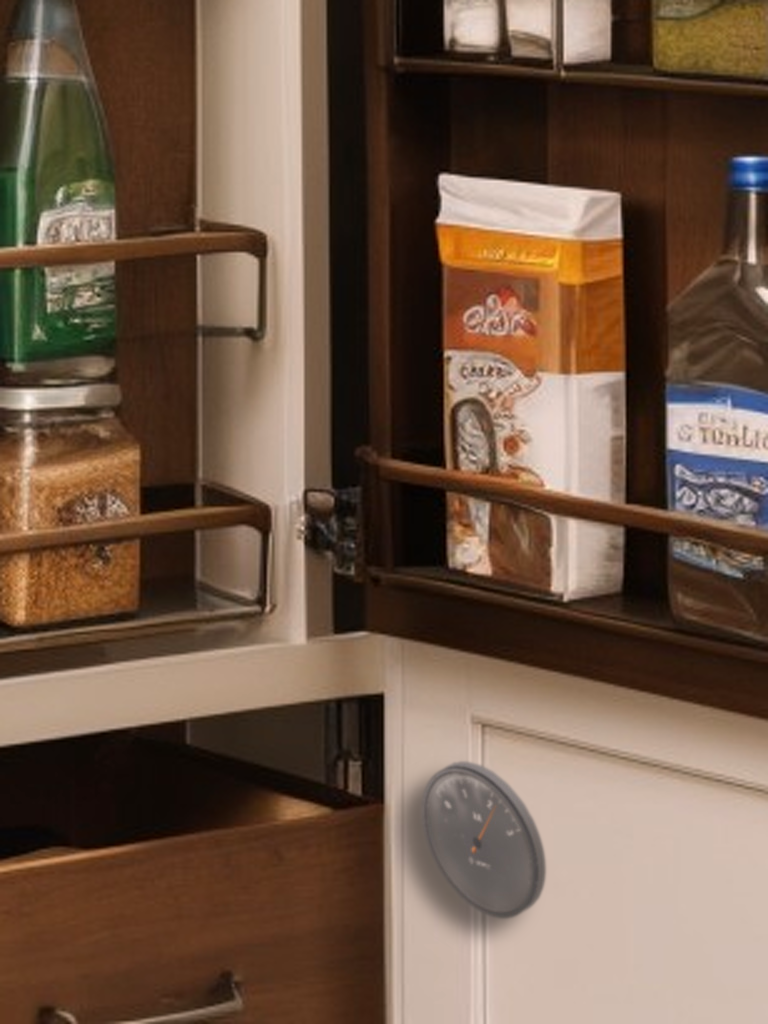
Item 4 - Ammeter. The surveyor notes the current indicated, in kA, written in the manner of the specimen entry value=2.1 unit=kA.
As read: value=2.25 unit=kA
